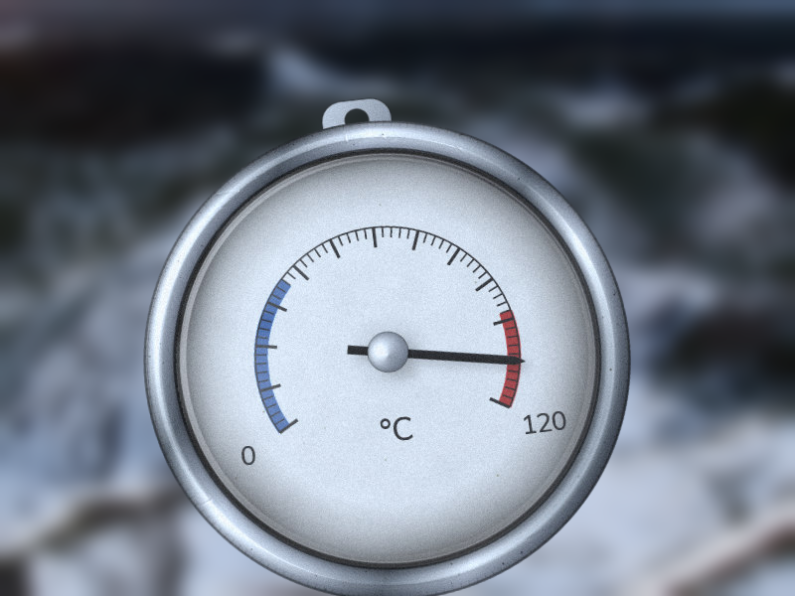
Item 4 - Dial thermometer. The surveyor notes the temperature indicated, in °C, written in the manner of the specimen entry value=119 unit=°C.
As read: value=110 unit=°C
